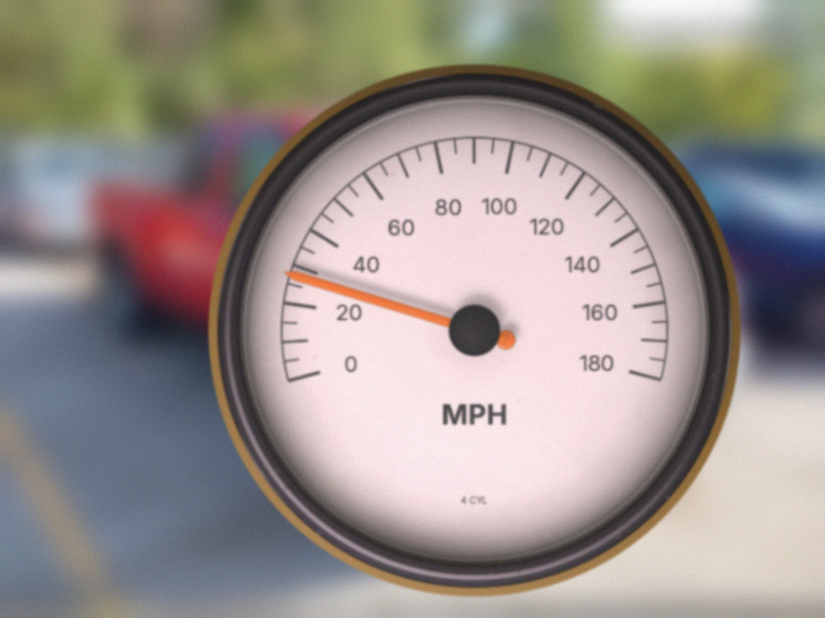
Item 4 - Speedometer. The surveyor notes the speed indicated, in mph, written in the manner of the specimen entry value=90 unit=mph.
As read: value=27.5 unit=mph
